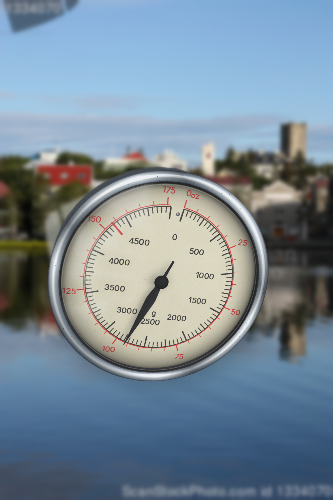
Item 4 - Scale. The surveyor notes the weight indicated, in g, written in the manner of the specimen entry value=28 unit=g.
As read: value=2750 unit=g
